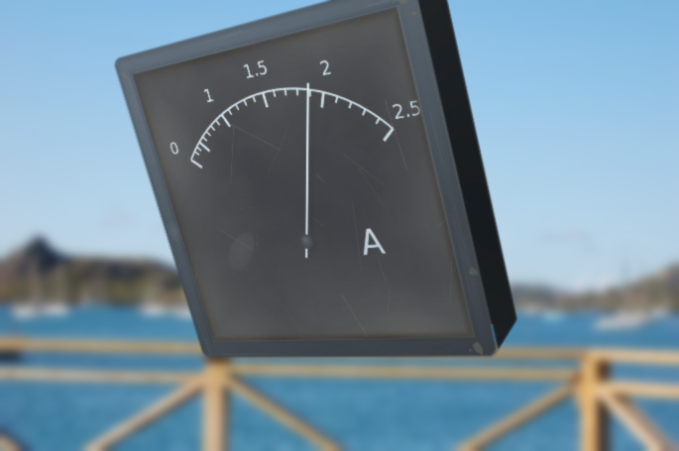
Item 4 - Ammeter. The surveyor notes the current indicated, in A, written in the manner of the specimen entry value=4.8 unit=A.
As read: value=1.9 unit=A
